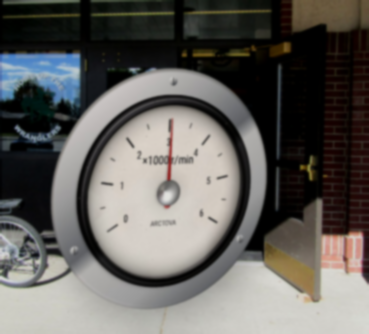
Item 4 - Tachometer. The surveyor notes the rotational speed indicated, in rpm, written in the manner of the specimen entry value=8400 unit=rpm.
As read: value=3000 unit=rpm
